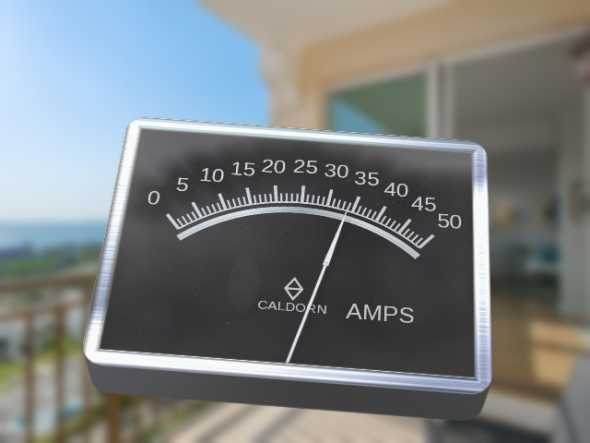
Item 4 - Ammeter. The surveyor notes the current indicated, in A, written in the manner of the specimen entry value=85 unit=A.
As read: value=34 unit=A
